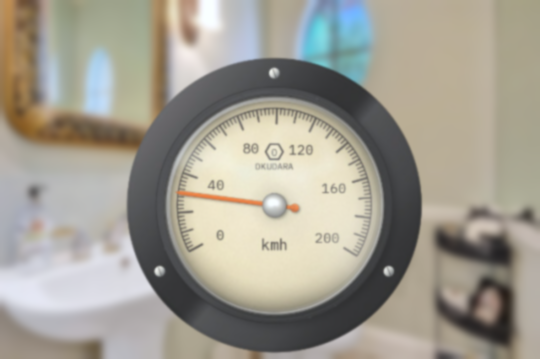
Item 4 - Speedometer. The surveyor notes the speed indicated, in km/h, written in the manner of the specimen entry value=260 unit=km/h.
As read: value=30 unit=km/h
